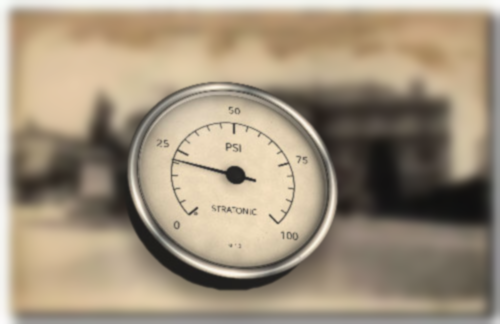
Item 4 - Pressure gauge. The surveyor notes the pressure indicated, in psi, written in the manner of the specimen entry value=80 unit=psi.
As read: value=20 unit=psi
